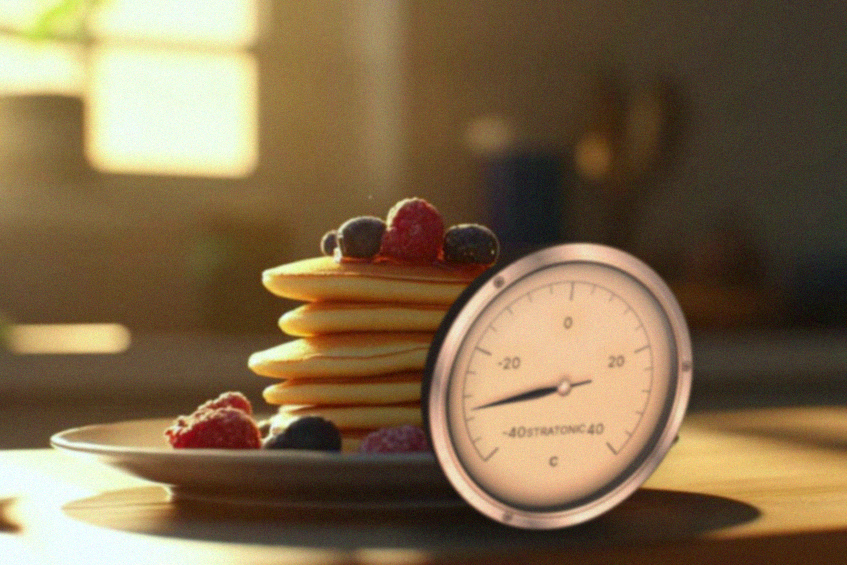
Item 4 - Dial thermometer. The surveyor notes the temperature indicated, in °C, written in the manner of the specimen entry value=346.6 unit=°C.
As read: value=-30 unit=°C
